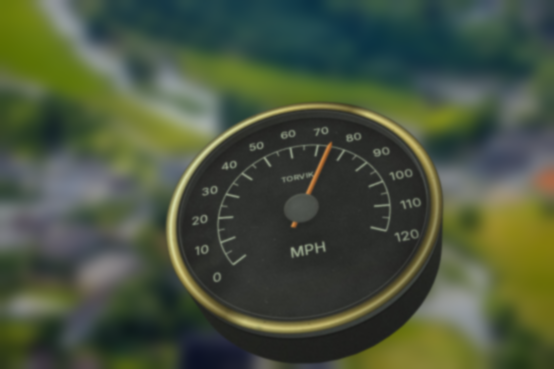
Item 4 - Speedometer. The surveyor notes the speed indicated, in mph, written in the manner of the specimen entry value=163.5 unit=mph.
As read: value=75 unit=mph
